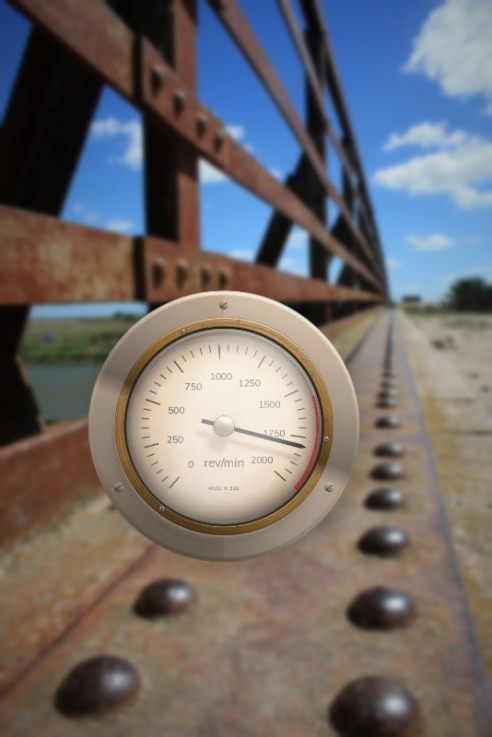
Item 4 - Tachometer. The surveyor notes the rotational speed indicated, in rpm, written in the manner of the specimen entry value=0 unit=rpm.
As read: value=1800 unit=rpm
